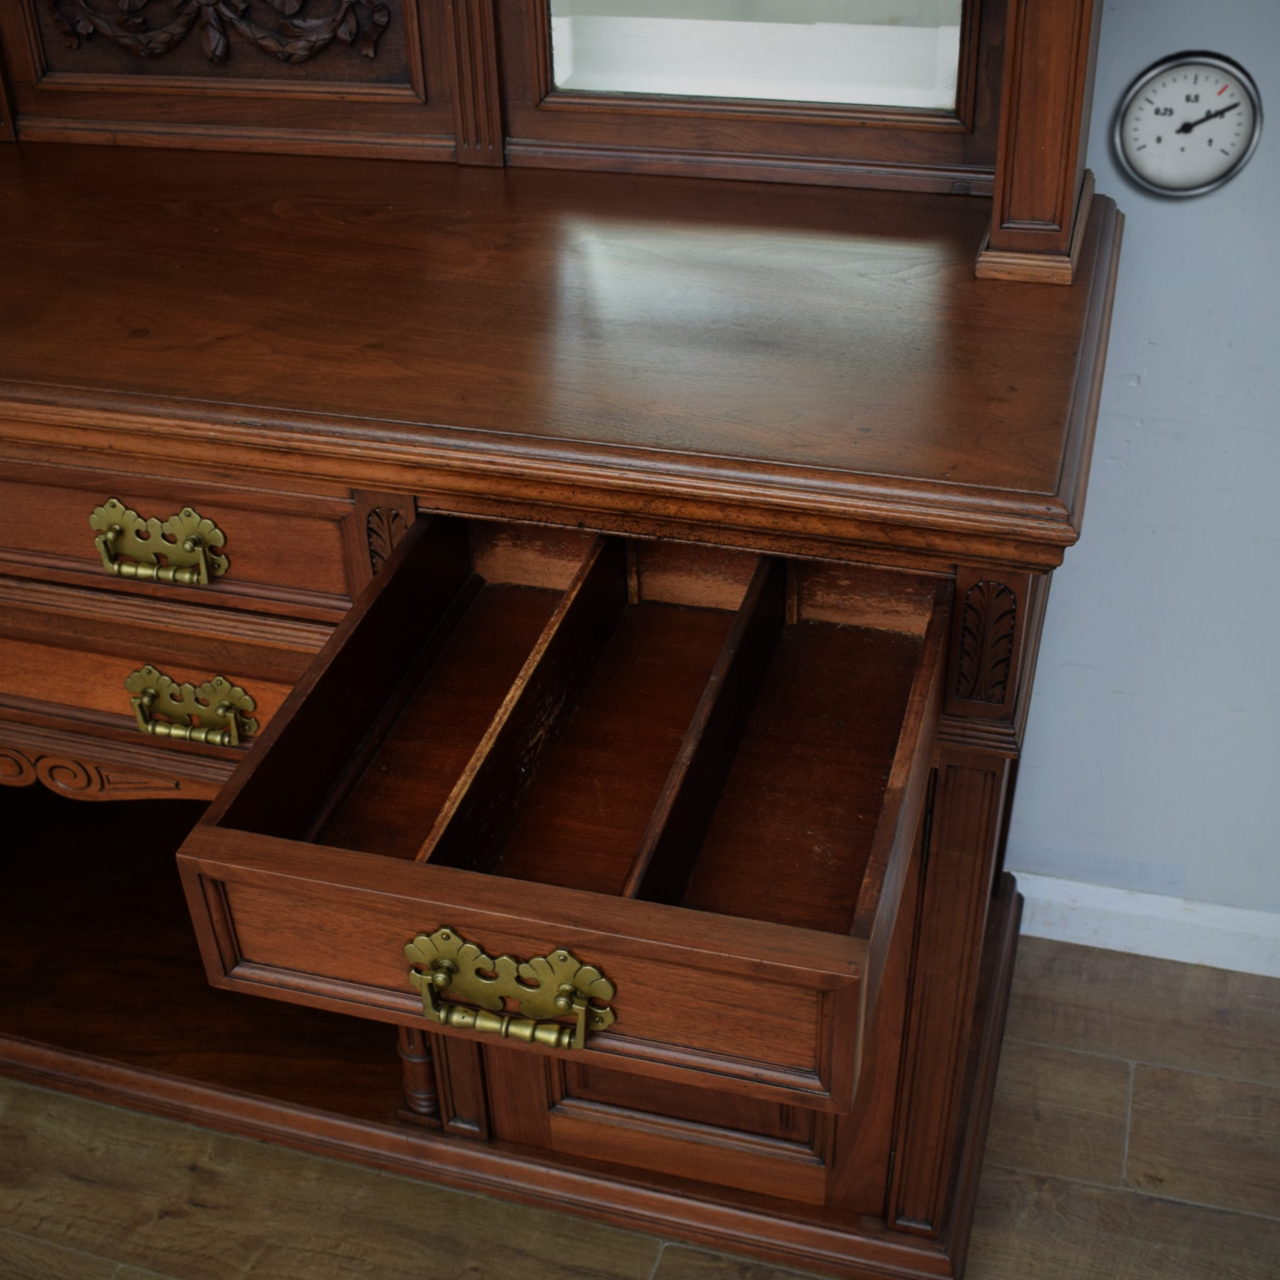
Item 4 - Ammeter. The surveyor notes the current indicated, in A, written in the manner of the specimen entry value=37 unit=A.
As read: value=0.75 unit=A
